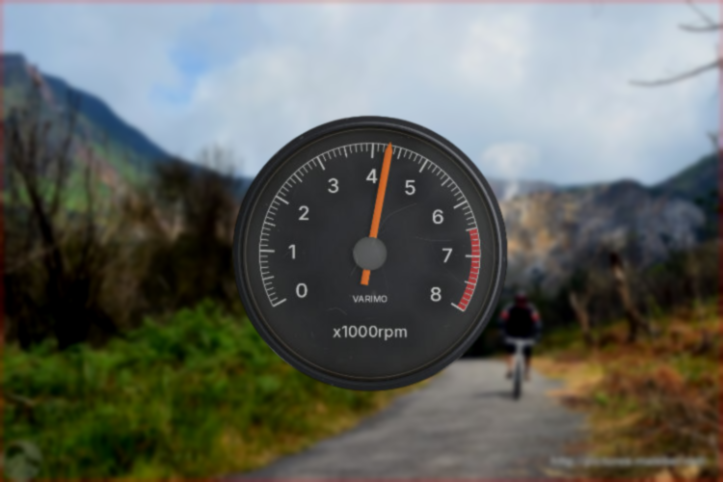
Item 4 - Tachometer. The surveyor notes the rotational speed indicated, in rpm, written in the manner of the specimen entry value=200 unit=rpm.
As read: value=4300 unit=rpm
